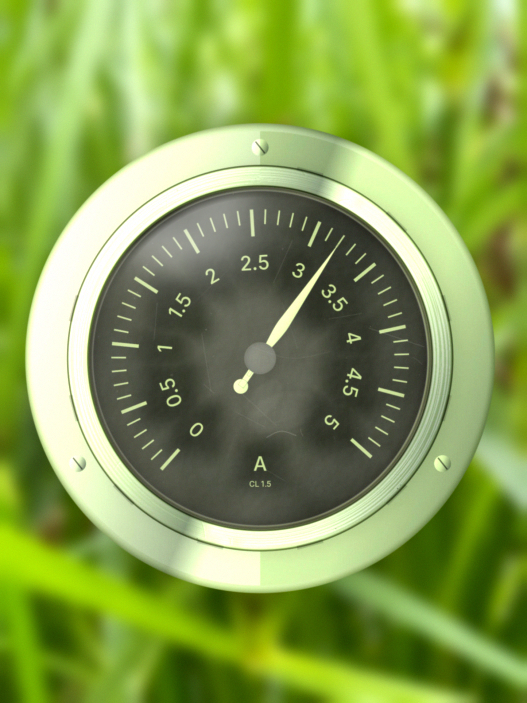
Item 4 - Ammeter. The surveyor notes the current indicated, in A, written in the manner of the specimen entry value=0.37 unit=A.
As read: value=3.2 unit=A
